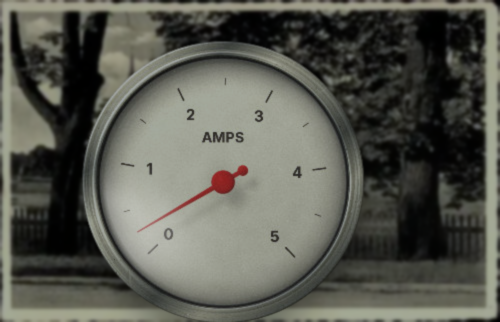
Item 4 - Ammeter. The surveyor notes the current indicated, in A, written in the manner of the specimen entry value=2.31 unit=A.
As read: value=0.25 unit=A
